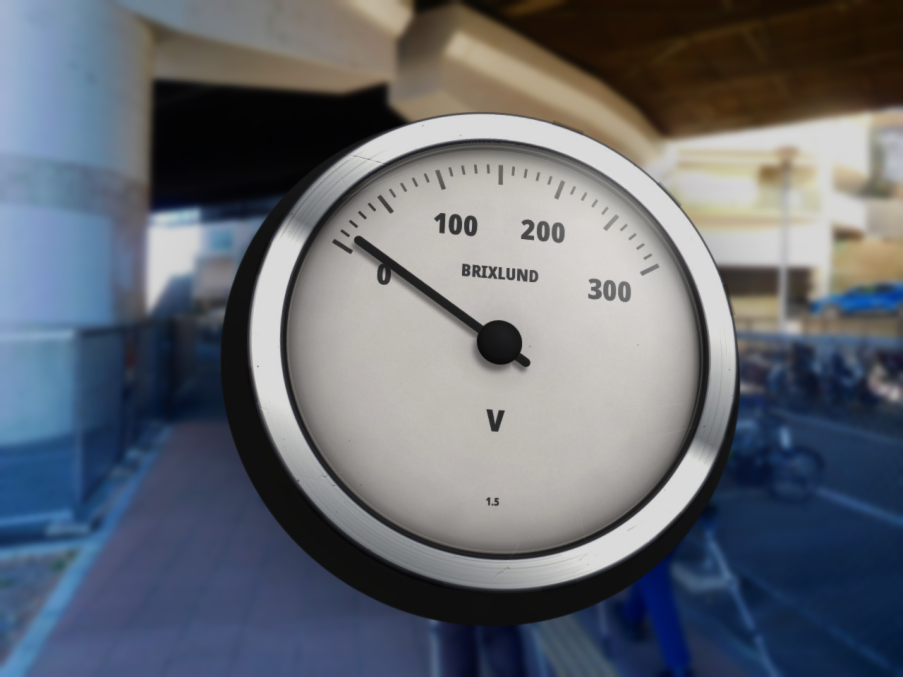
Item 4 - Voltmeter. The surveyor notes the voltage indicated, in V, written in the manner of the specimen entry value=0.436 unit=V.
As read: value=10 unit=V
